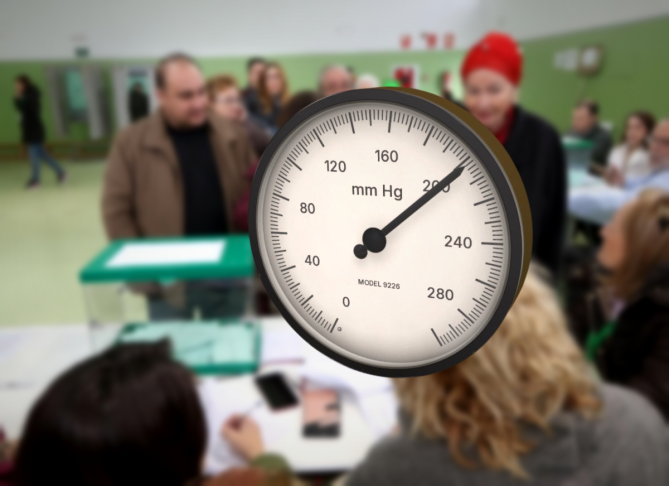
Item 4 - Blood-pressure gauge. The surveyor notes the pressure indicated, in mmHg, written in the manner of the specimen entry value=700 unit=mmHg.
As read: value=202 unit=mmHg
